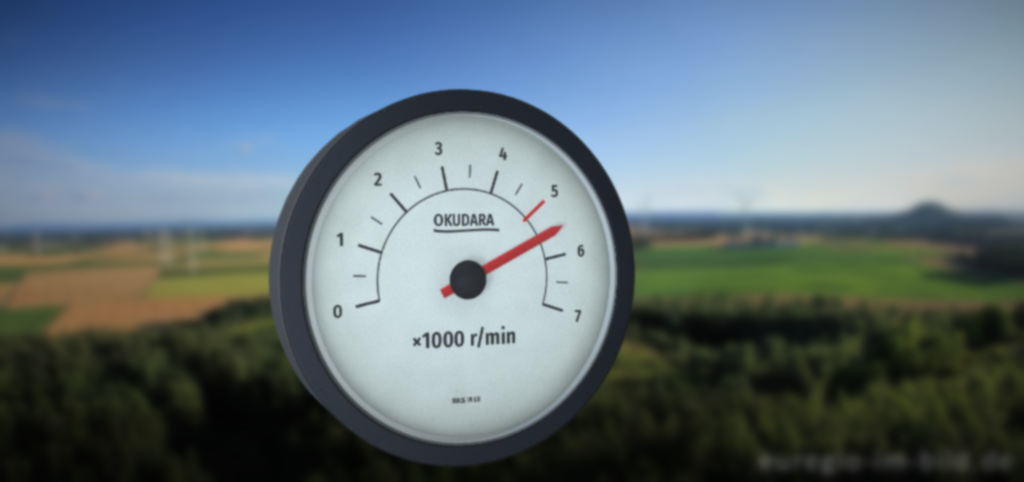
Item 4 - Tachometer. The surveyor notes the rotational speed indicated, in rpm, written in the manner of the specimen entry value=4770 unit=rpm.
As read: value=5500 unit=rpm
